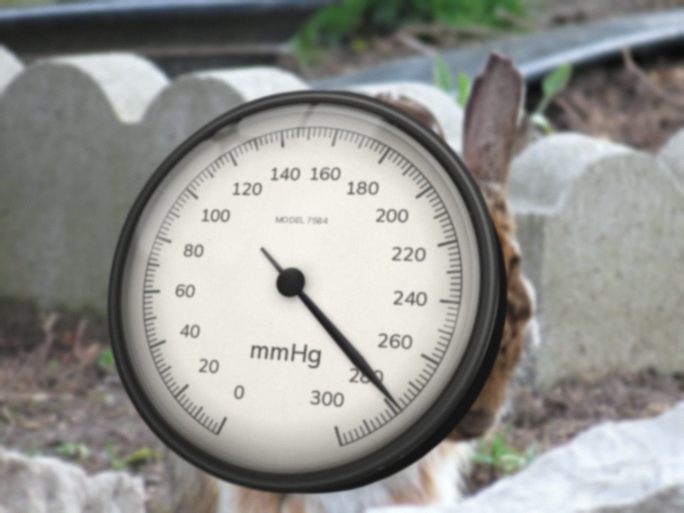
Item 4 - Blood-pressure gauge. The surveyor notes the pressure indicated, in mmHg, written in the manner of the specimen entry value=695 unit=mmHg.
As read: value=278 unit=mmHg
